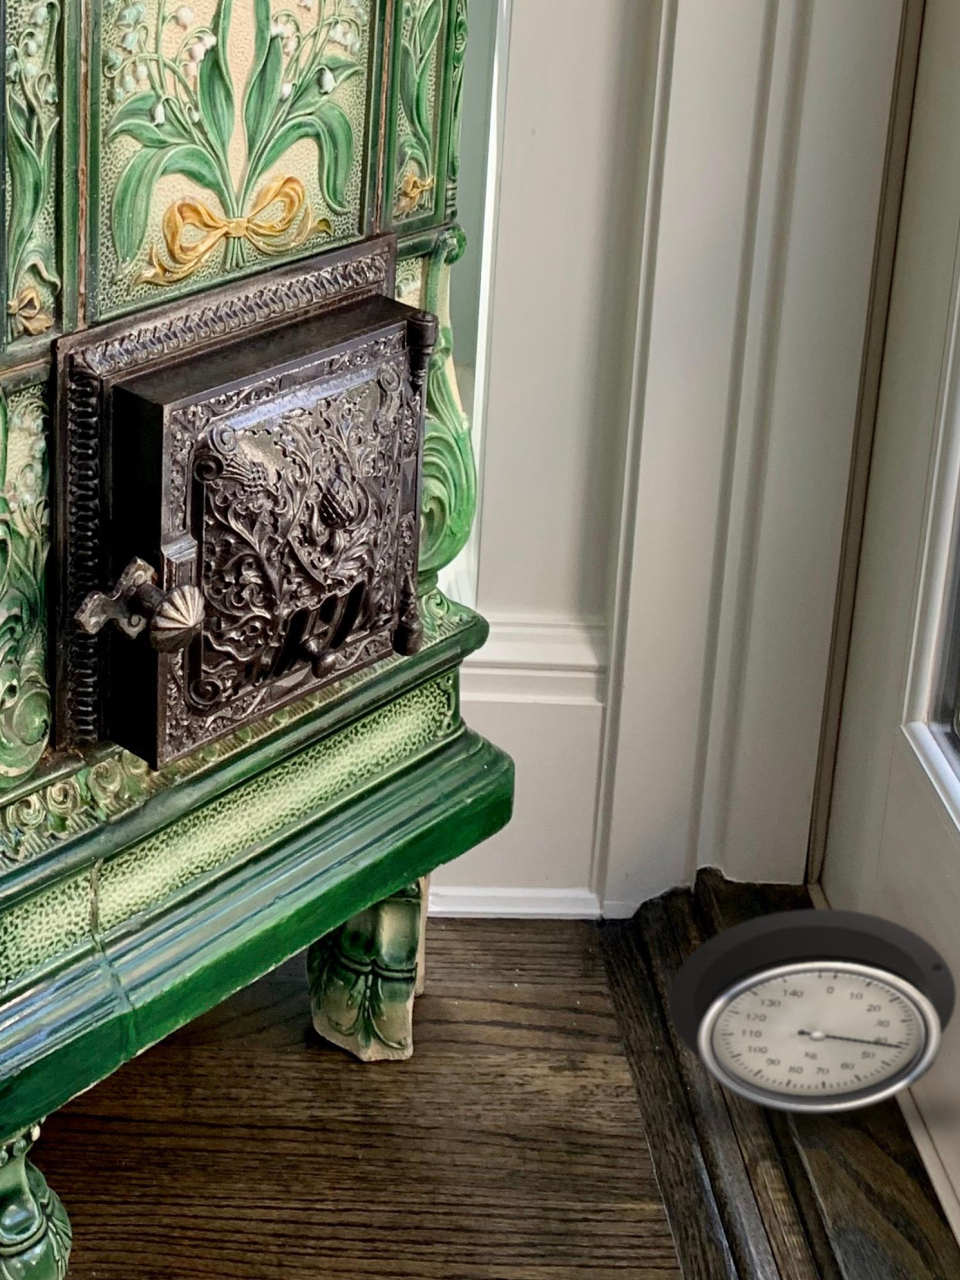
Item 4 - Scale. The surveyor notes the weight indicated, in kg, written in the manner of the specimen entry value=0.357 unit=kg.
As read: value=40 unit=kg
